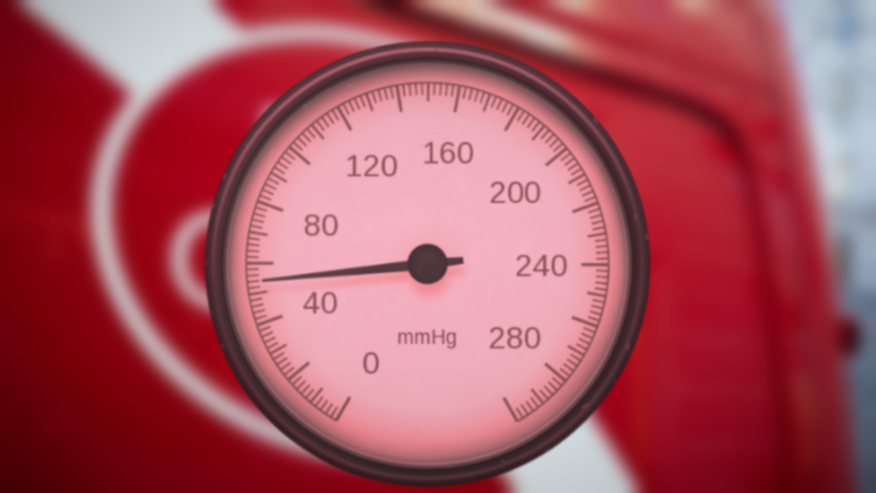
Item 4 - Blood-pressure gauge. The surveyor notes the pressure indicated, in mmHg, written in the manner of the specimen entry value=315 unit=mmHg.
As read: value=54 unit=mmHg
